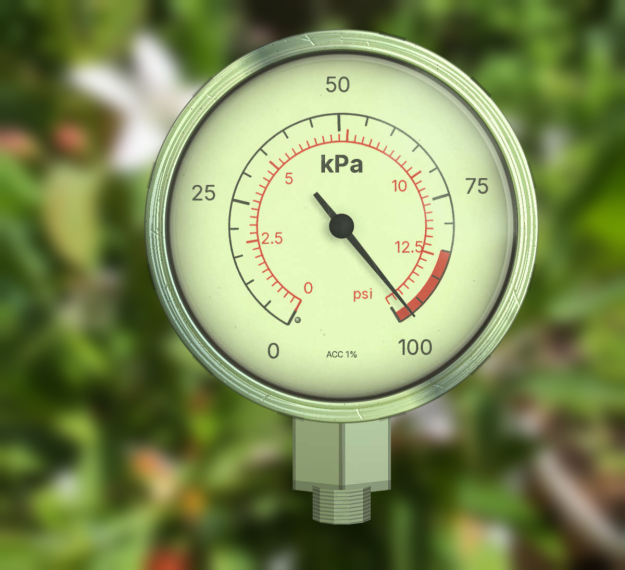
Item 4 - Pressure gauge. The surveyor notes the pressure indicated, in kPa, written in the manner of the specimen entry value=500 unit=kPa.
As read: value=97.5 unit=kPa
